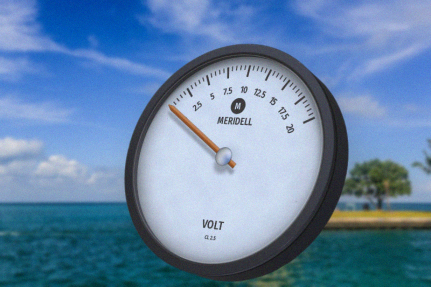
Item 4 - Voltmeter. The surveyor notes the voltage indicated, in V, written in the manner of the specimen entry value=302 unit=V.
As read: value=0 unit=V
